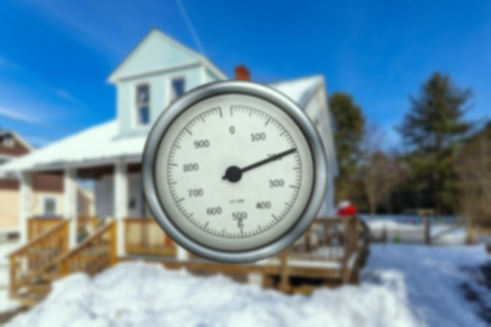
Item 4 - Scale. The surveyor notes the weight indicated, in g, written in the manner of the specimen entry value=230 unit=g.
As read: value=200 unit=g
